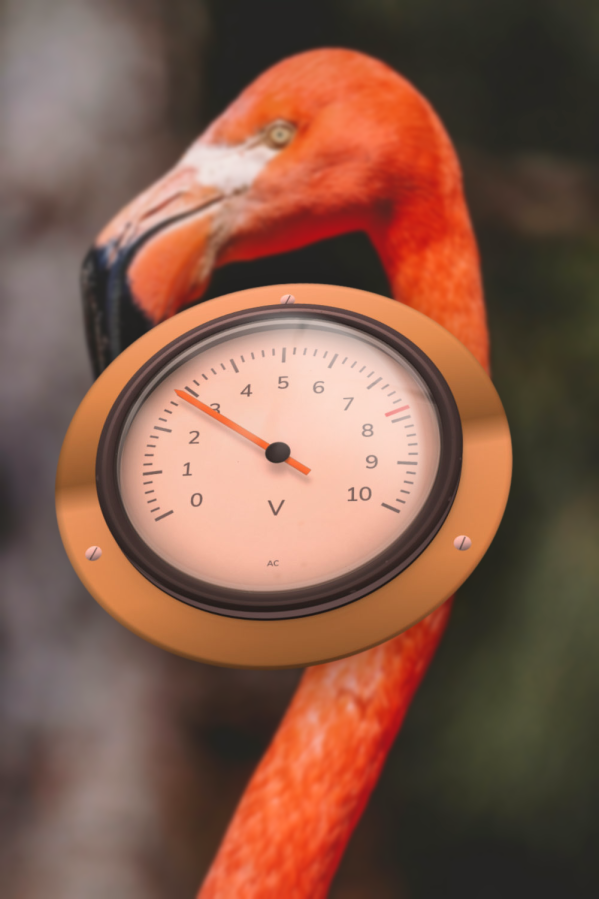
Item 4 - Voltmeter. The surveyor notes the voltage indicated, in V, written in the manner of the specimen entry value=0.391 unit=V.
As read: value=2.8 unit=V
